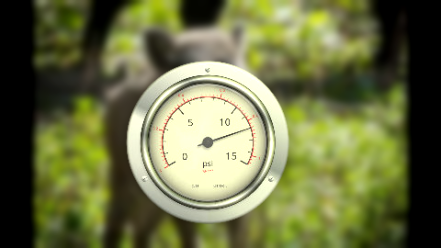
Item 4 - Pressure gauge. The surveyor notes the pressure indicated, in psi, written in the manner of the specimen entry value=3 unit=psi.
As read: value=12 unit=psi
